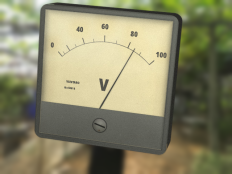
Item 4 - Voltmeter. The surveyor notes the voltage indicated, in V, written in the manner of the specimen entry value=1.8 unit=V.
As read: value=85 unit=V
